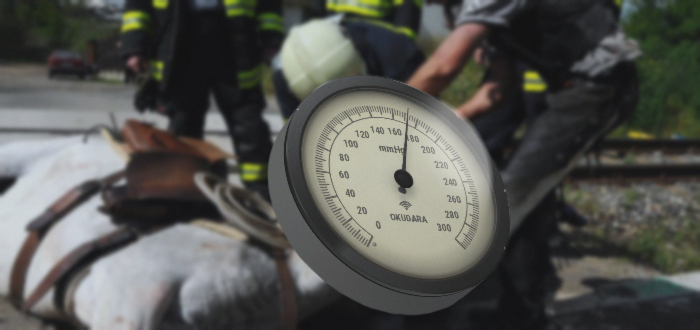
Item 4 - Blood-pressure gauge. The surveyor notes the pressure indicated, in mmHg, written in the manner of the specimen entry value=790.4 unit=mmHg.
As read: value=170 unit=mmHg
